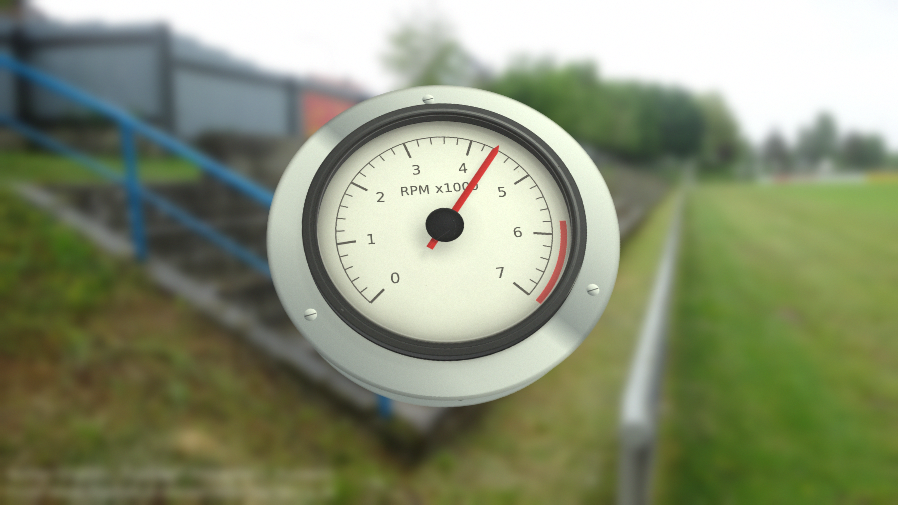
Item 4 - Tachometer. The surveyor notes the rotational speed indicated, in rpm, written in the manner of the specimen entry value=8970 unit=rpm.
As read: value=4400 unit=rpm
